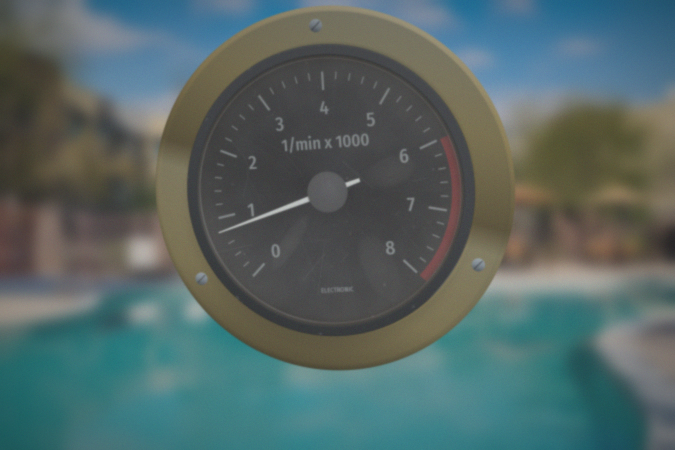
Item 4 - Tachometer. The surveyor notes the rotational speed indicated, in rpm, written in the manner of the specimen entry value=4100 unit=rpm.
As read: value=800 unit=rpm
